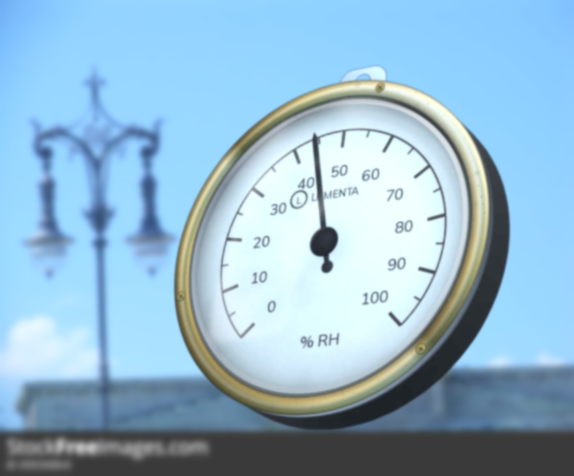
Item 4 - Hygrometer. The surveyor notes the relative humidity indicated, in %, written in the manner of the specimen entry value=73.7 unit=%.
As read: value=45 unit=%
